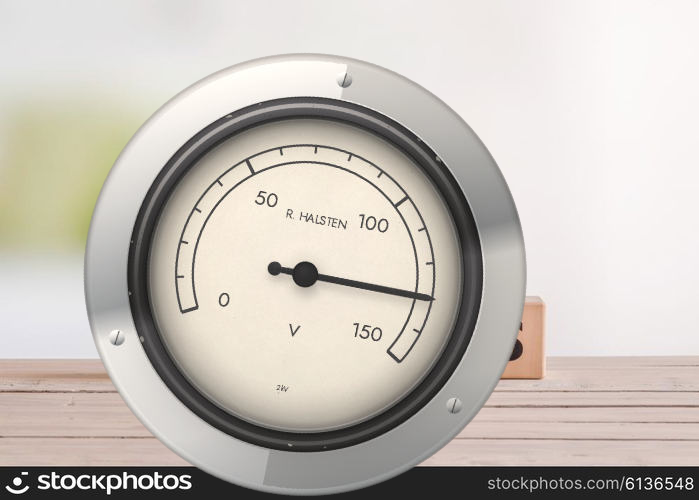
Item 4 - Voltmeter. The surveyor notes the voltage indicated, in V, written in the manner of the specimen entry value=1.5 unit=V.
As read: value=130 unit=V
